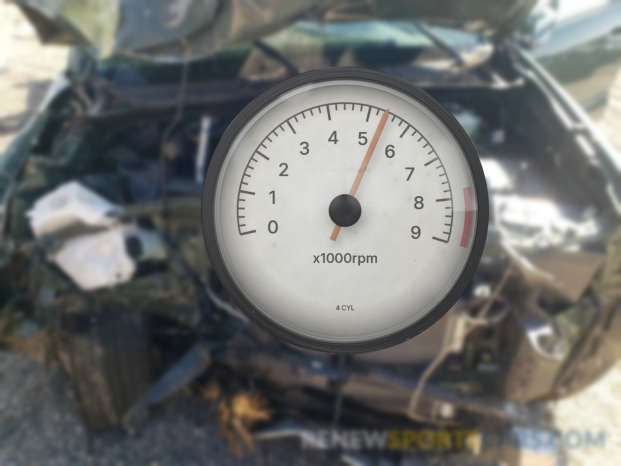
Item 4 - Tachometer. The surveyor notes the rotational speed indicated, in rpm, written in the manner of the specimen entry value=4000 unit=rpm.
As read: value=5400 unit=rpm
